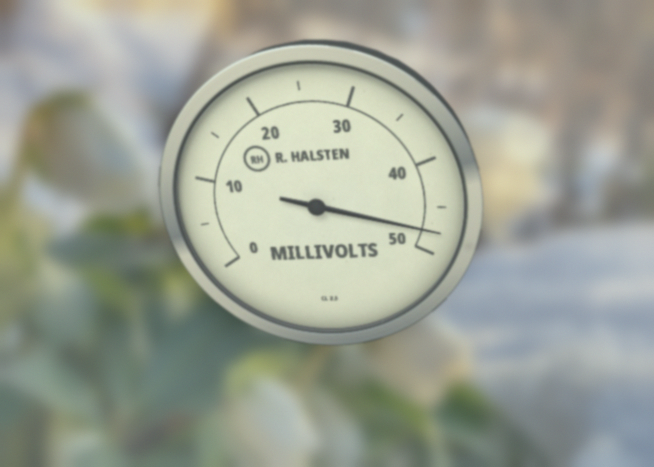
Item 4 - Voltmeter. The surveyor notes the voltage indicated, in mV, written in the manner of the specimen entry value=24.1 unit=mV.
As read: value=47.5 unit=mV
